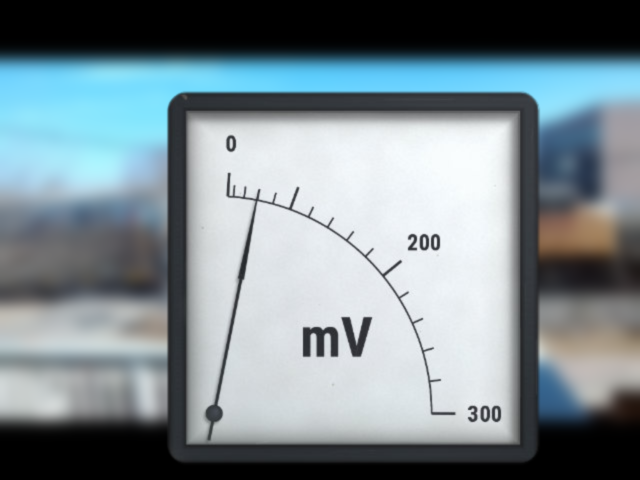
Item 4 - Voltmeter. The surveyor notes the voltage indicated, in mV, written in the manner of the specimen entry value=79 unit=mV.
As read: value=60 unit=mV
